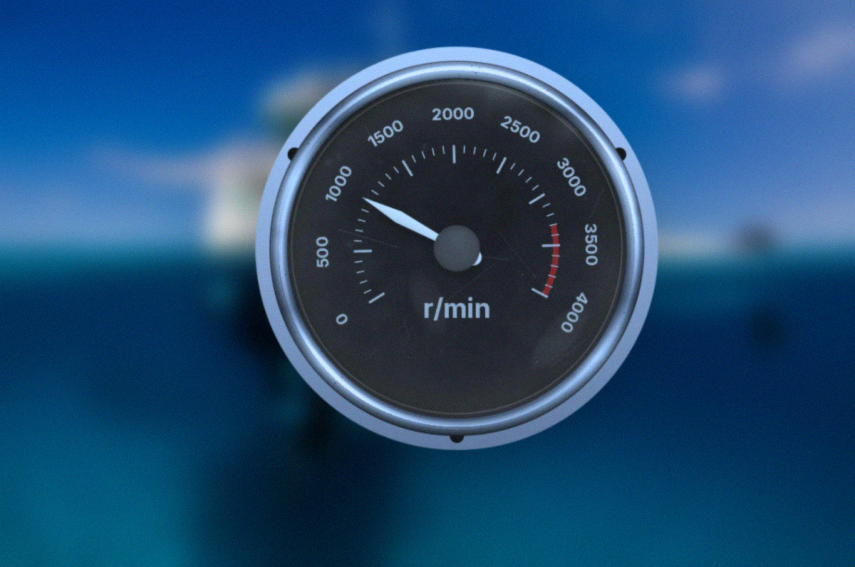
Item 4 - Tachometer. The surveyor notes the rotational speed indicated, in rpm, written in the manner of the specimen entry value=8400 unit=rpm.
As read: value=1000 unit=rpm
